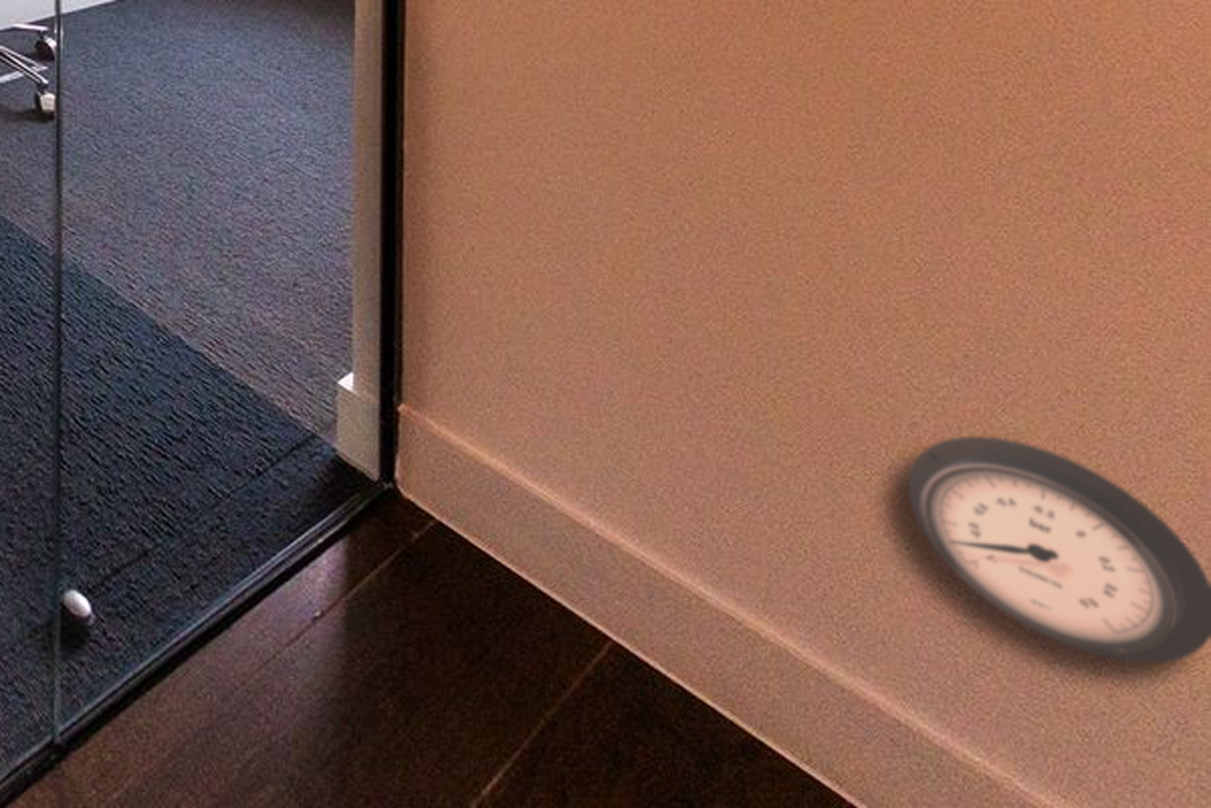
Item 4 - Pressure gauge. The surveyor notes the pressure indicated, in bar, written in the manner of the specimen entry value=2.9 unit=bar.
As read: value=-0.9 unit=bar
